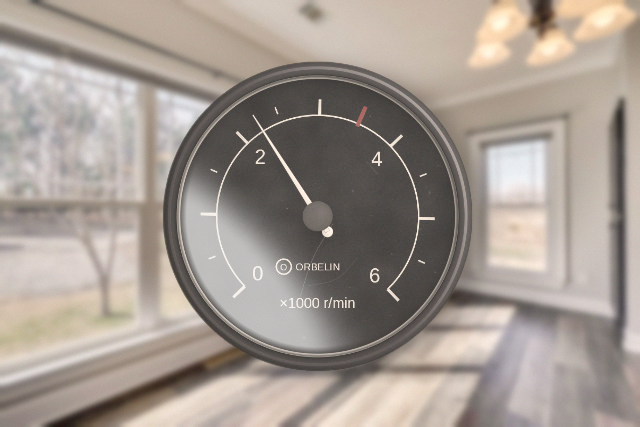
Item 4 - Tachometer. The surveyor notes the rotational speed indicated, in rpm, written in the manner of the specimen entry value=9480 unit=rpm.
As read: value=2250 unit=rpm
